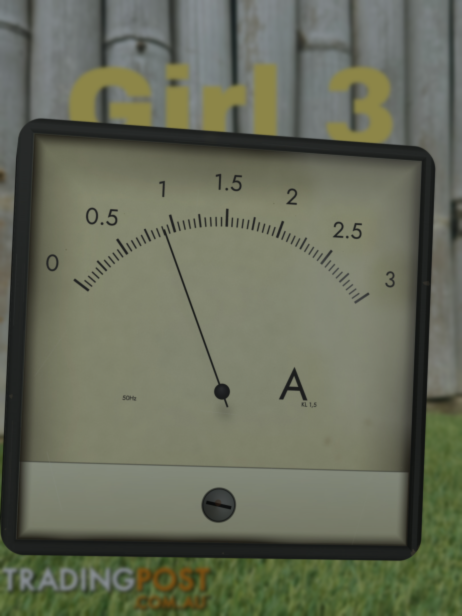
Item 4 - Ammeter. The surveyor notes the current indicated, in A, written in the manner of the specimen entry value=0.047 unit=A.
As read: value=0.9 unit=A
